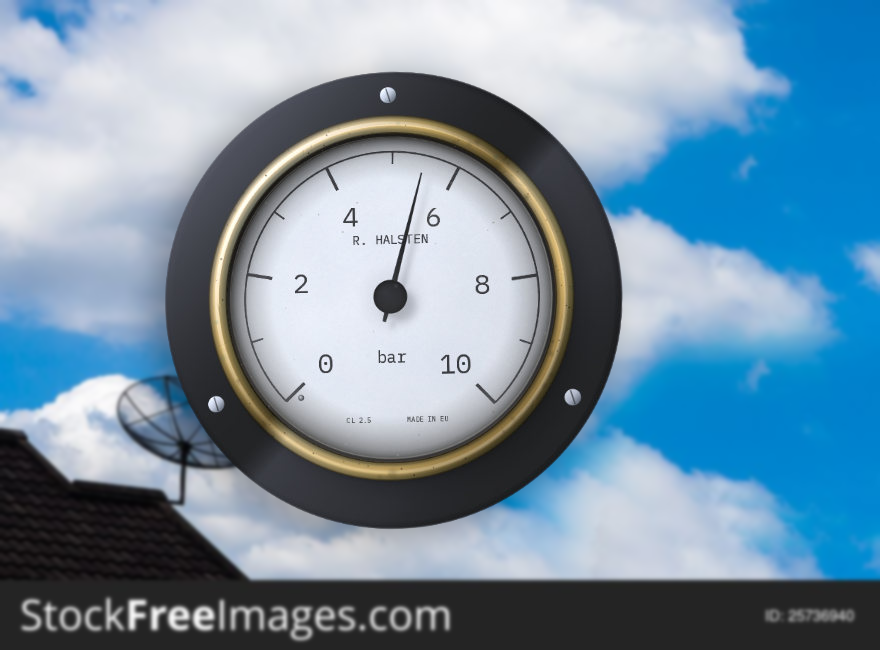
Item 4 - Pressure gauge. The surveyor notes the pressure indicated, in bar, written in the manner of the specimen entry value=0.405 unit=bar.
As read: value=5.5 unit=bar
